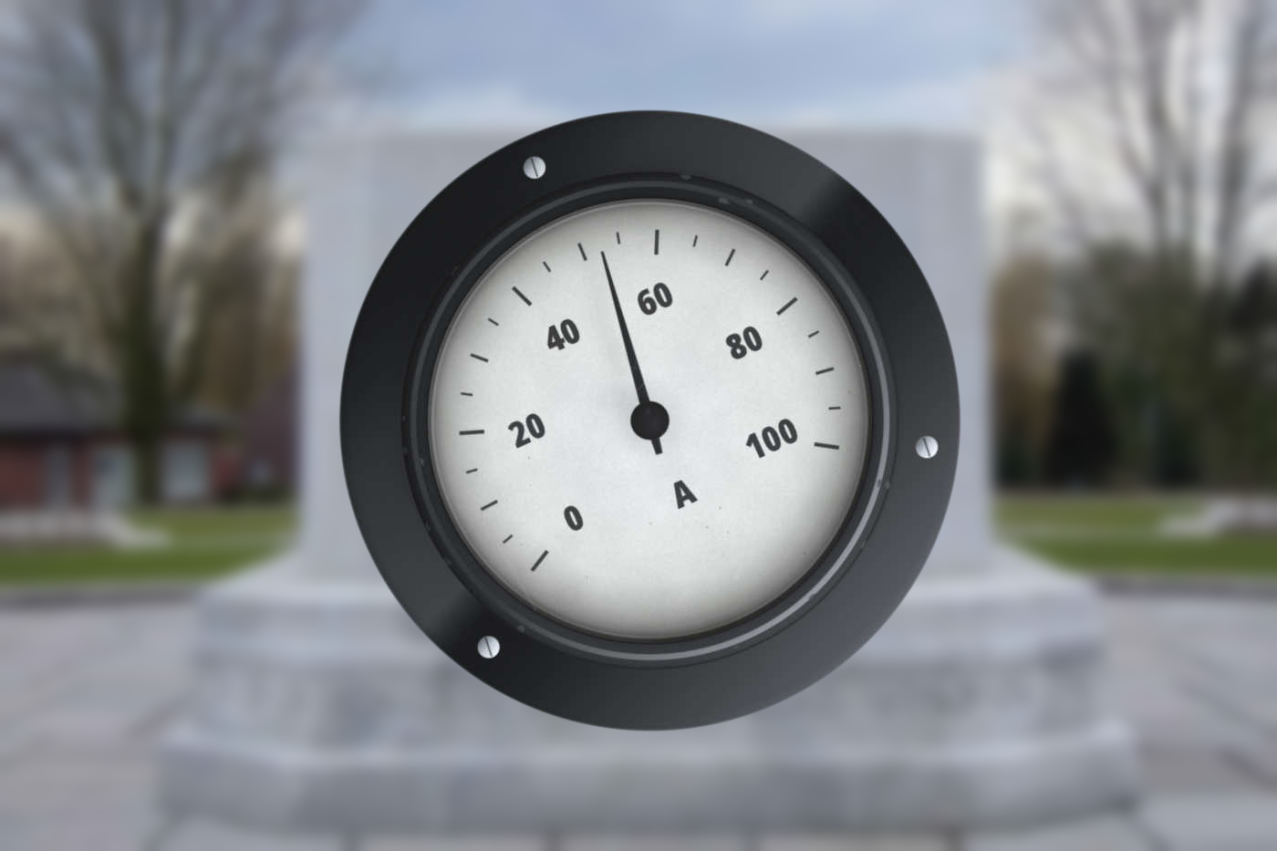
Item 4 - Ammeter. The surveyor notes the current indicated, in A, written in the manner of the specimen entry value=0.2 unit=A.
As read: value=52.5 unit=A
